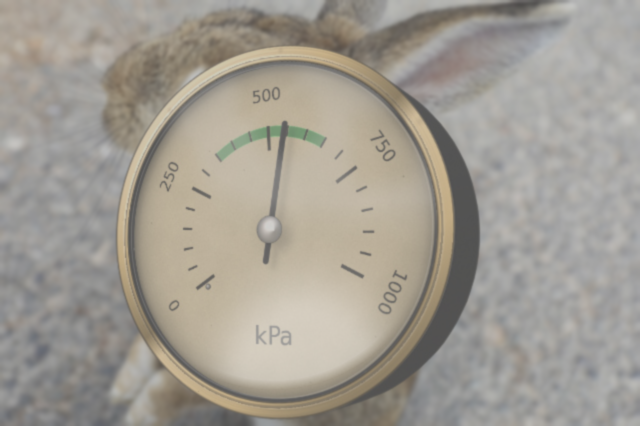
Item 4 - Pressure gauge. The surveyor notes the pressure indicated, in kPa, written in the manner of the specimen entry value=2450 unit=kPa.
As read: value=550 unit=kPa
